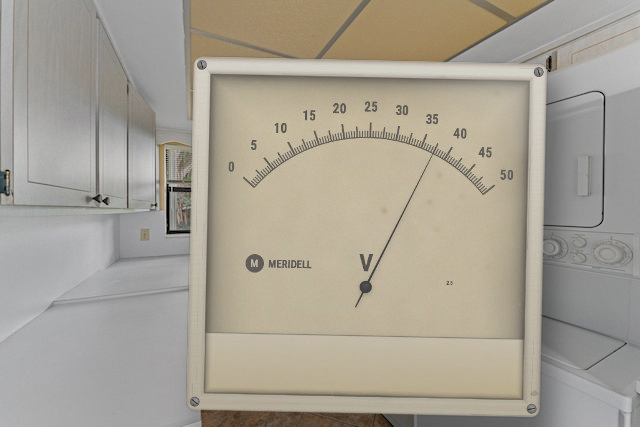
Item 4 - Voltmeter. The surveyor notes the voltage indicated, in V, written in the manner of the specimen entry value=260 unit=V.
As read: value=37.5 unit=V
